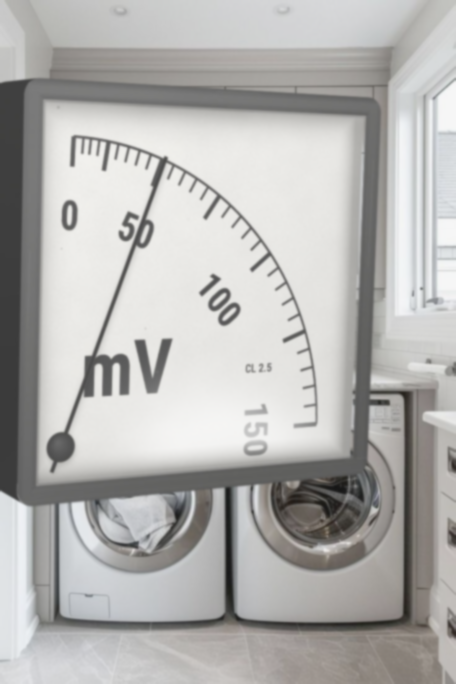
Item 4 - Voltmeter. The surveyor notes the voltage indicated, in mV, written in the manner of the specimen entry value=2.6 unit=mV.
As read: value=50 unit=mV
